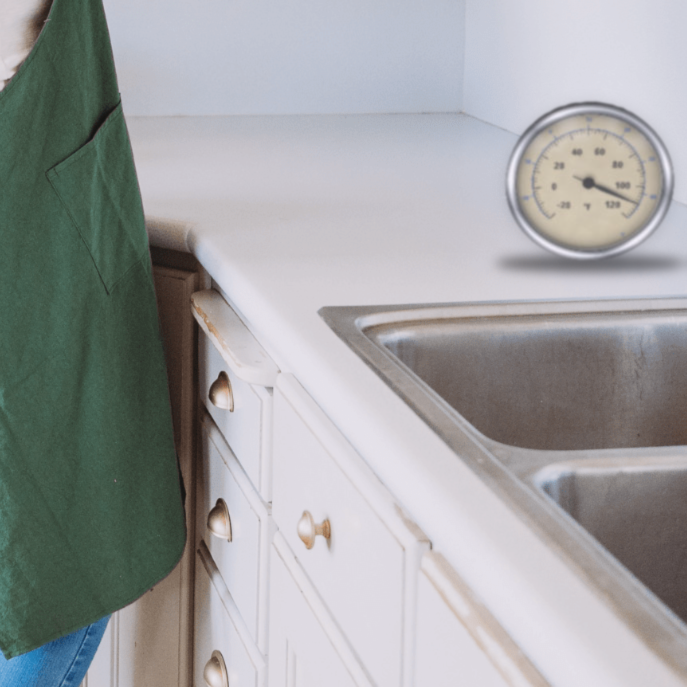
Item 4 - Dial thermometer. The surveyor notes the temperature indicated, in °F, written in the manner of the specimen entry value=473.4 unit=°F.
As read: value=110 unit=°F
